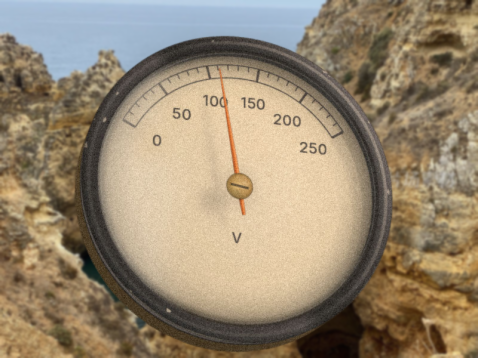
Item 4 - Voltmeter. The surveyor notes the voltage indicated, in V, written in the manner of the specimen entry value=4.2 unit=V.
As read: value=110 unit=V
